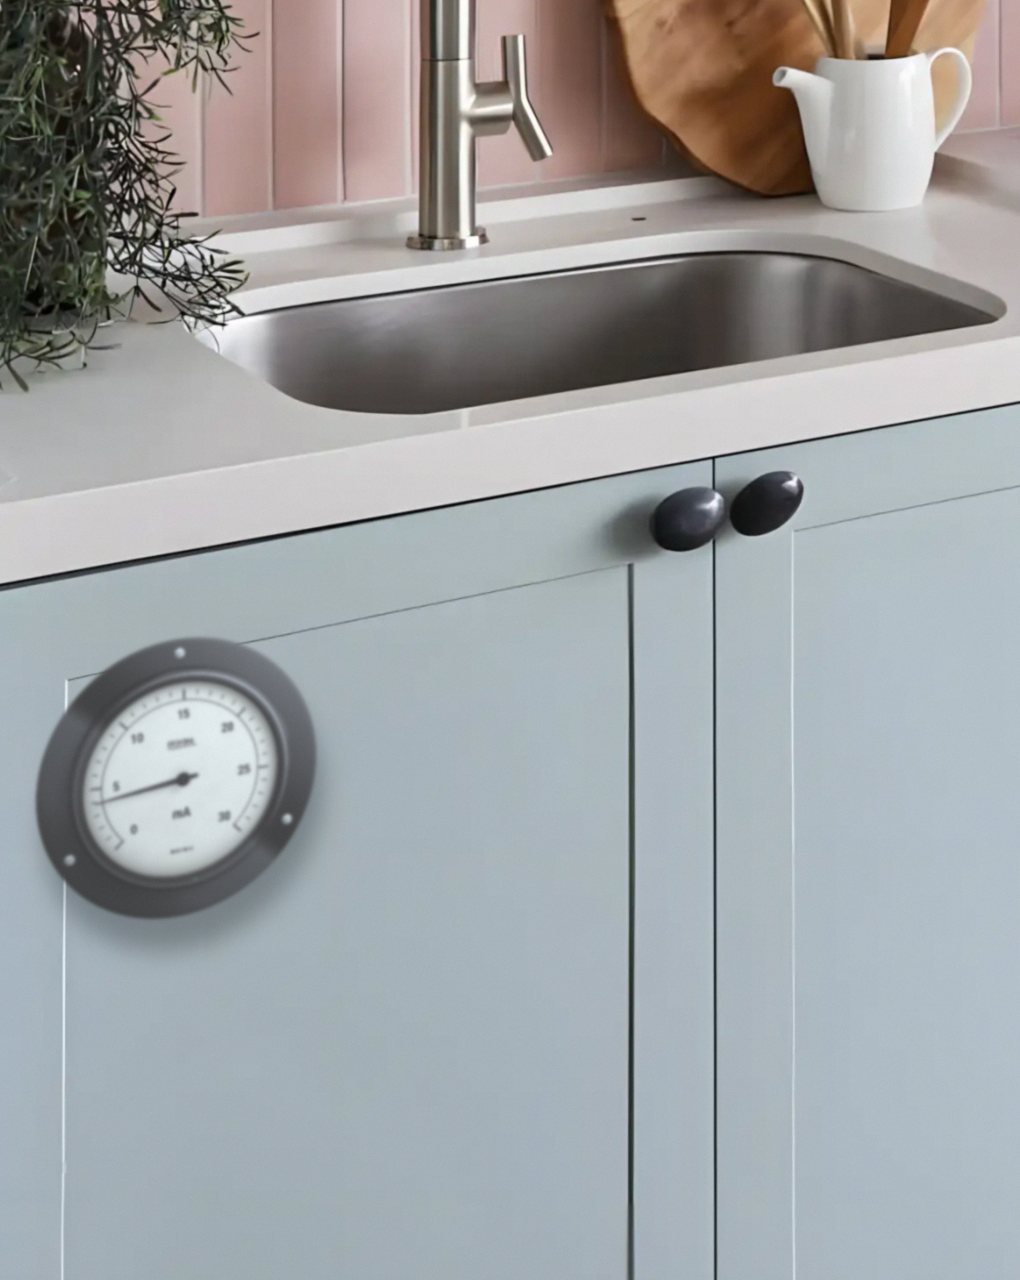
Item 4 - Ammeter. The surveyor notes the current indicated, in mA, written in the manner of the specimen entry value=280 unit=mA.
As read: value=4 unit=mA
